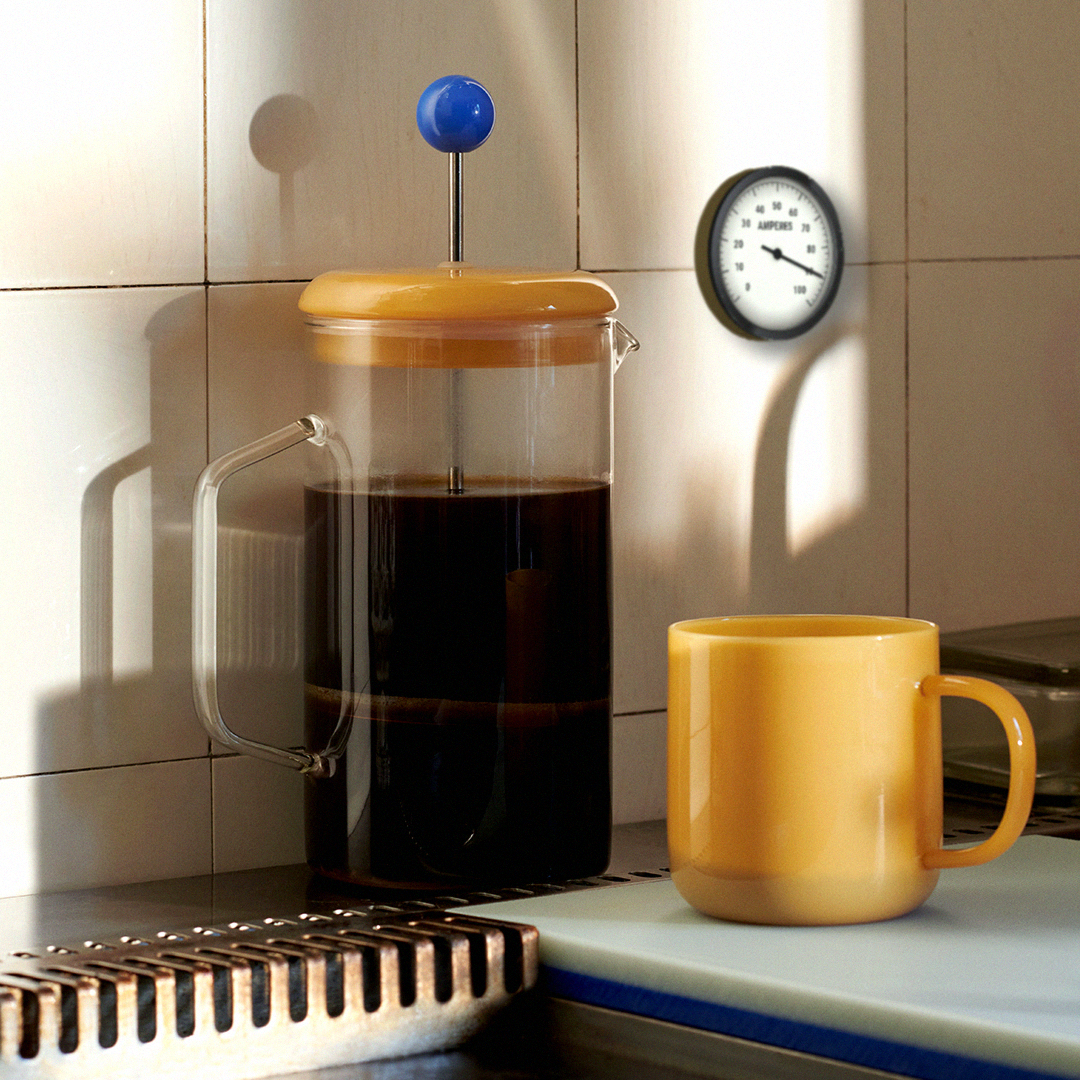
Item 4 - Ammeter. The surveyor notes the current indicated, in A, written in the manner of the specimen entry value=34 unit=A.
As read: value=90 unit=A
